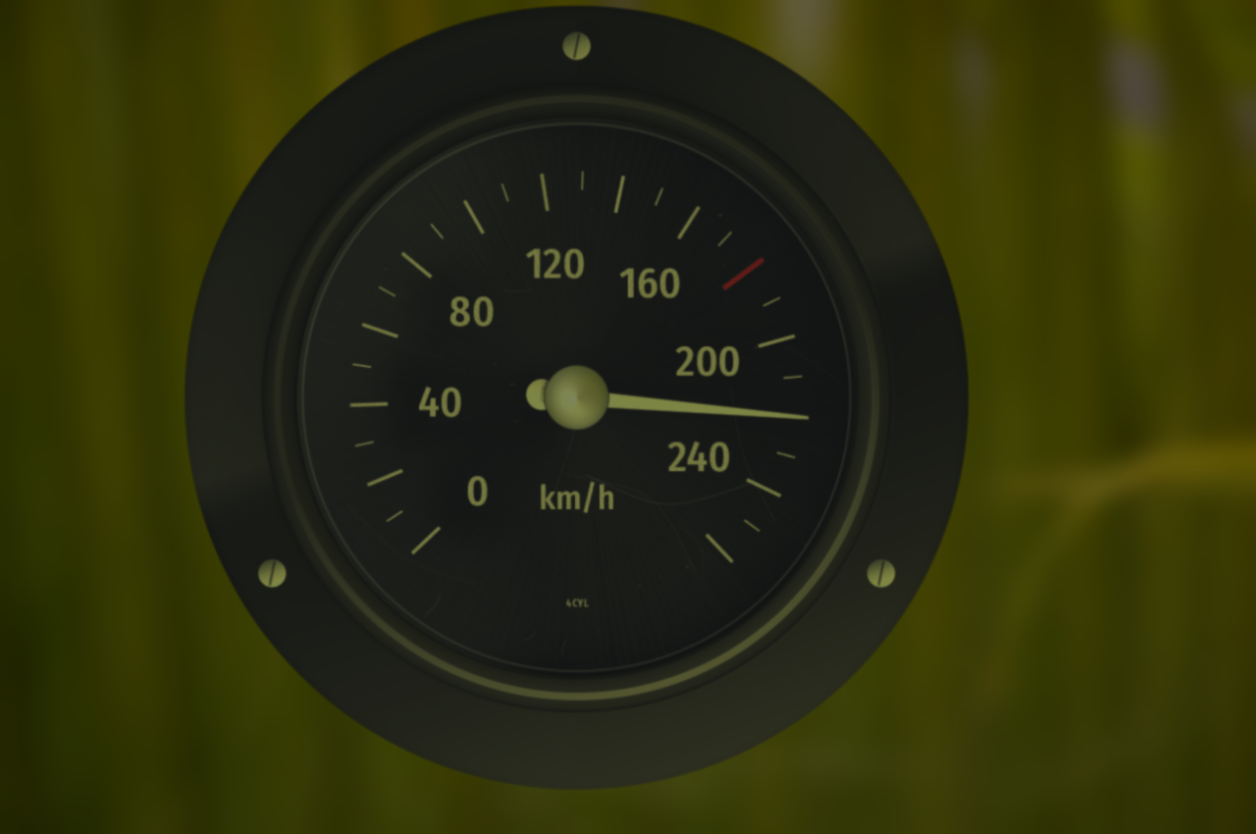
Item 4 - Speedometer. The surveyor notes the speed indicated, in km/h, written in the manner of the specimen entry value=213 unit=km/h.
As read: value=220 unit=km/h
